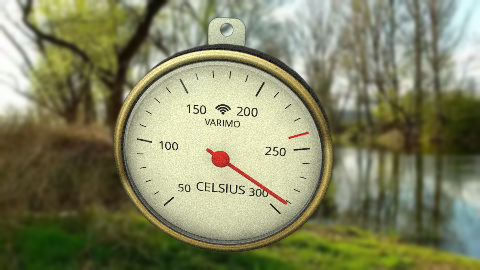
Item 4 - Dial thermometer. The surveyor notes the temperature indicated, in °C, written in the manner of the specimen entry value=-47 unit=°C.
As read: value=290 unit=°C
